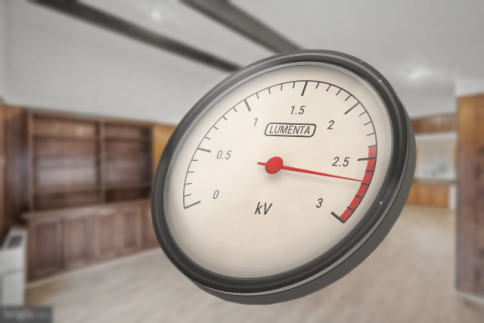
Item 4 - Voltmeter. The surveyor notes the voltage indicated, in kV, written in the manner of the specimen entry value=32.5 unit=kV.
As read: value=2.7 unit=kV
